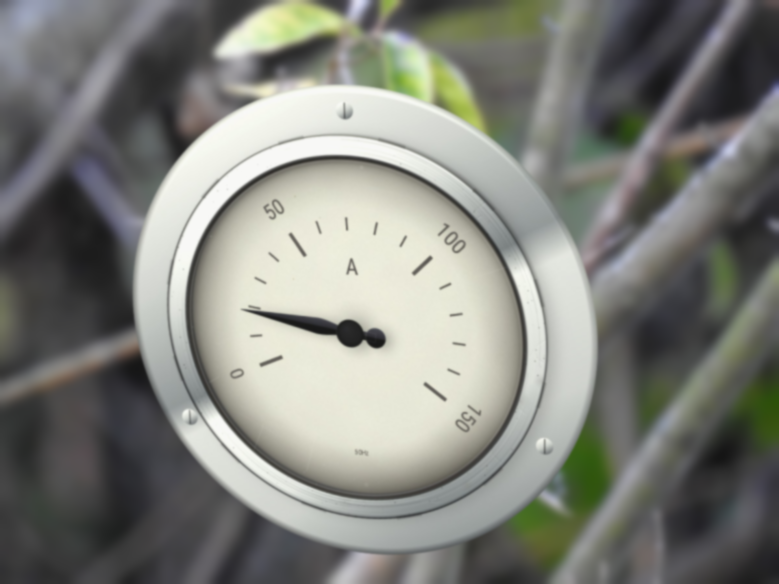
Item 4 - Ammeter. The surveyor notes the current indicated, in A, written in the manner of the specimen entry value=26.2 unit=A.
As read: value=20 unit=A
